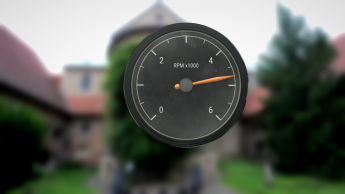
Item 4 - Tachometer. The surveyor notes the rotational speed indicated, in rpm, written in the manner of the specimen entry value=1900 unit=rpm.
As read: value=4750 unit=rpm
